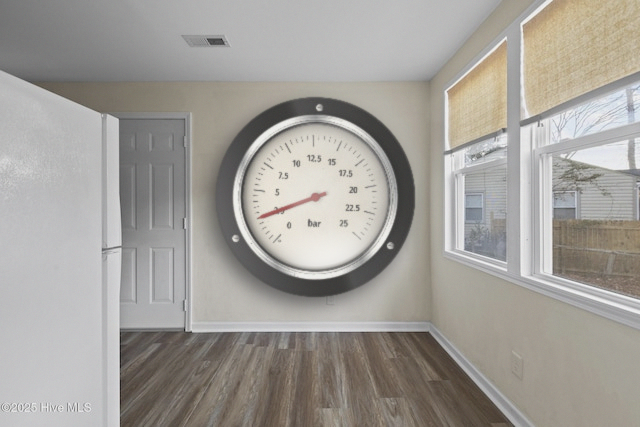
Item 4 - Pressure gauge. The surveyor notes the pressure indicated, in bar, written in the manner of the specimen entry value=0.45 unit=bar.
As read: value=2.5 unit=bar
